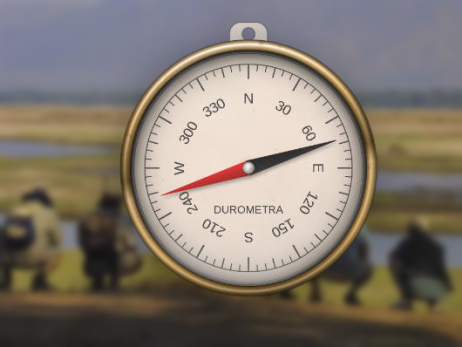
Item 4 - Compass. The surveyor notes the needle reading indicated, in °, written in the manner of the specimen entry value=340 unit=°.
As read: value=252.5 unit=°
